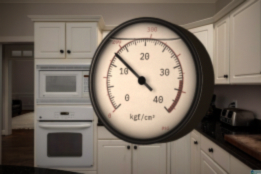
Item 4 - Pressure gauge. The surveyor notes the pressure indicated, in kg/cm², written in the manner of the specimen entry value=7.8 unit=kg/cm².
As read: value=12.5 unit=kg/cm²
